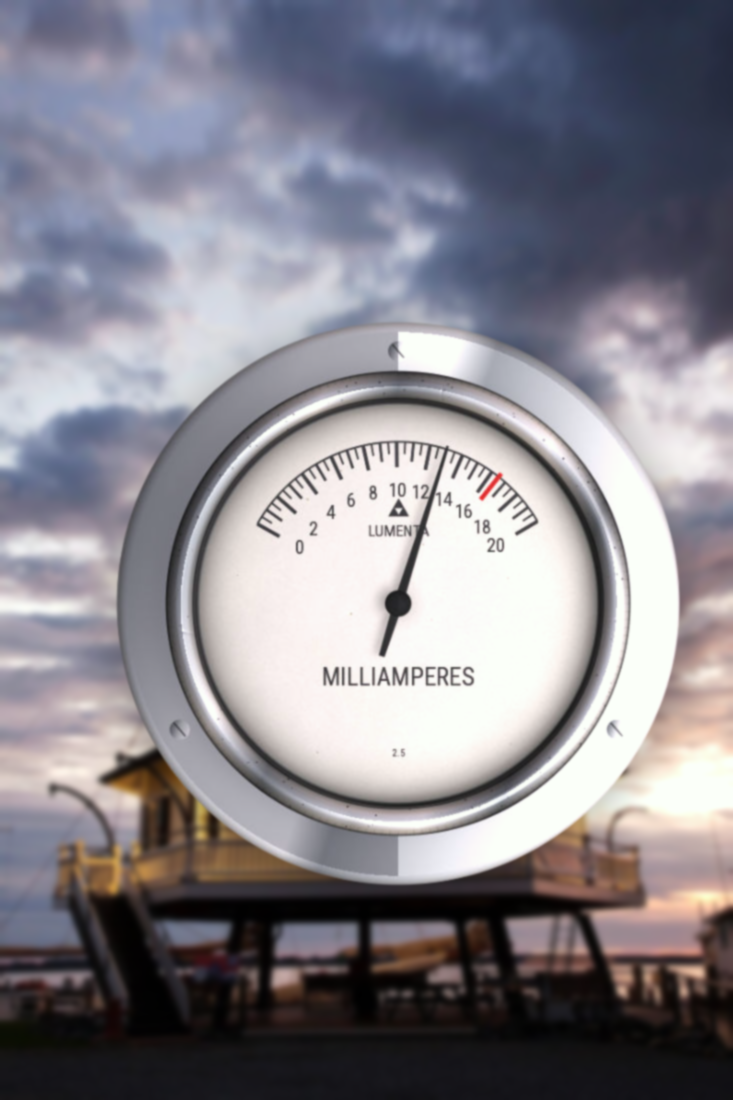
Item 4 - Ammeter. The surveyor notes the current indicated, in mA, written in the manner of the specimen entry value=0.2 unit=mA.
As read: value=13 unit=mA
